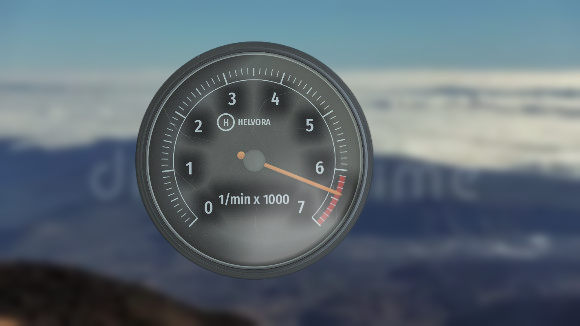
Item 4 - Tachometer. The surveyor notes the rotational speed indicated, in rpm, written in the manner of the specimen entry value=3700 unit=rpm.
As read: value=6400 unit=rpm
